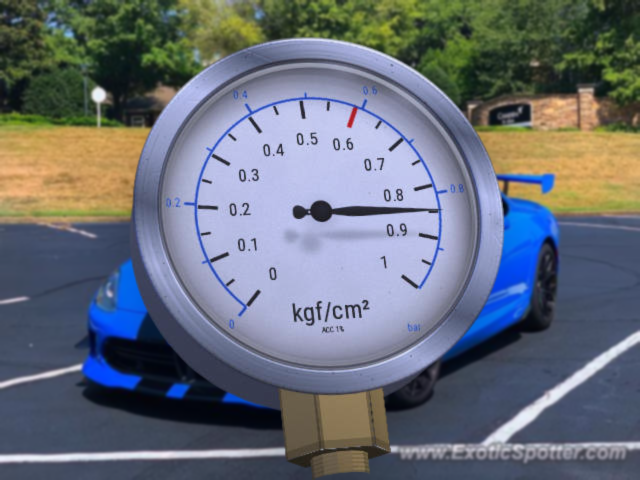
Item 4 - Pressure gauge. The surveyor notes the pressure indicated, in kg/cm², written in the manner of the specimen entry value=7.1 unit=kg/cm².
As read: value=0.85 unit=kg/cm²
